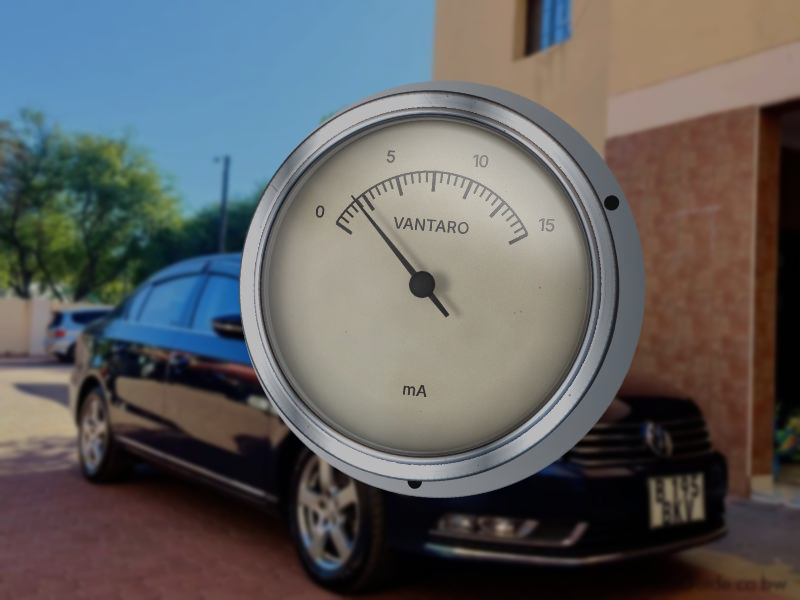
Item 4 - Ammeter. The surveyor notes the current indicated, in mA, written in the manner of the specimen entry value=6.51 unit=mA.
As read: value=2 unit=mA
